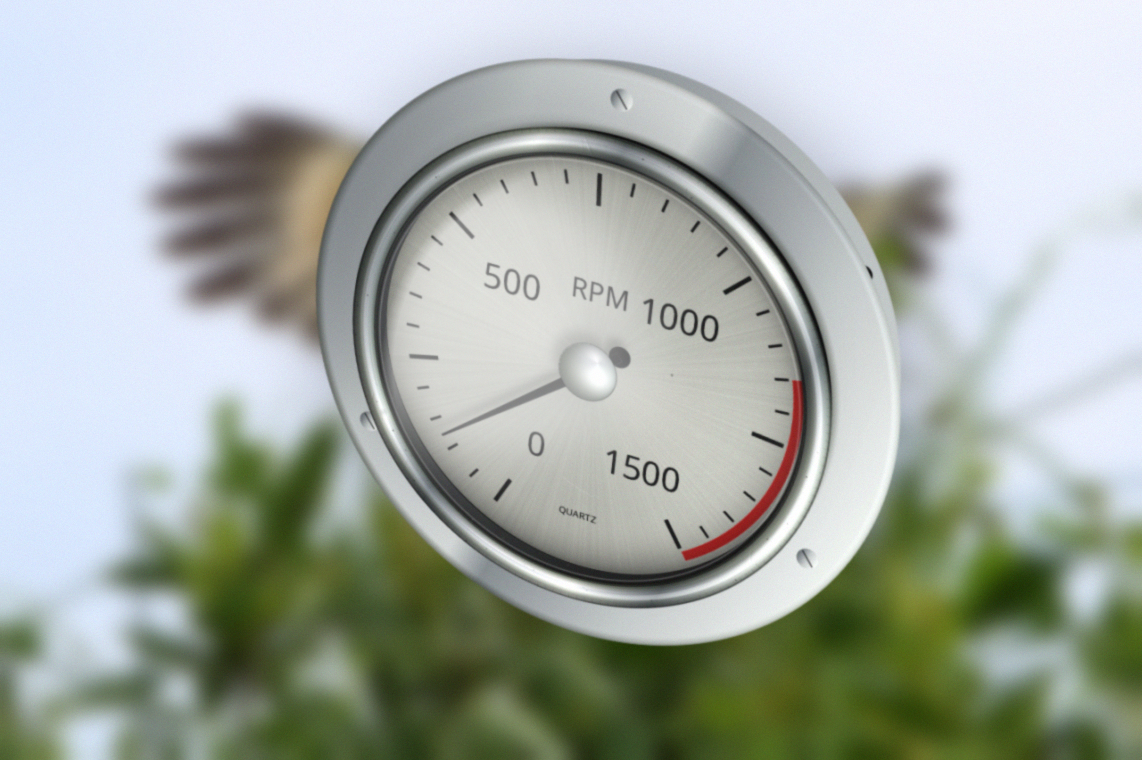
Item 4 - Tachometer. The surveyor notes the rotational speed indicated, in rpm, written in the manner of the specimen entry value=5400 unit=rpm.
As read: value=125 unit=rpm
